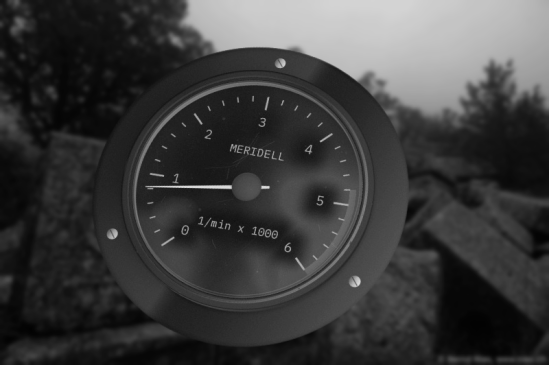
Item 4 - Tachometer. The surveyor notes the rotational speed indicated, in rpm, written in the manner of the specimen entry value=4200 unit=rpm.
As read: value=800 unit=rpm
